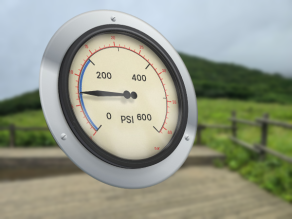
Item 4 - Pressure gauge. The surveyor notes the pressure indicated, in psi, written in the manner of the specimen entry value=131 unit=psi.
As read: value=100 unit=psi
